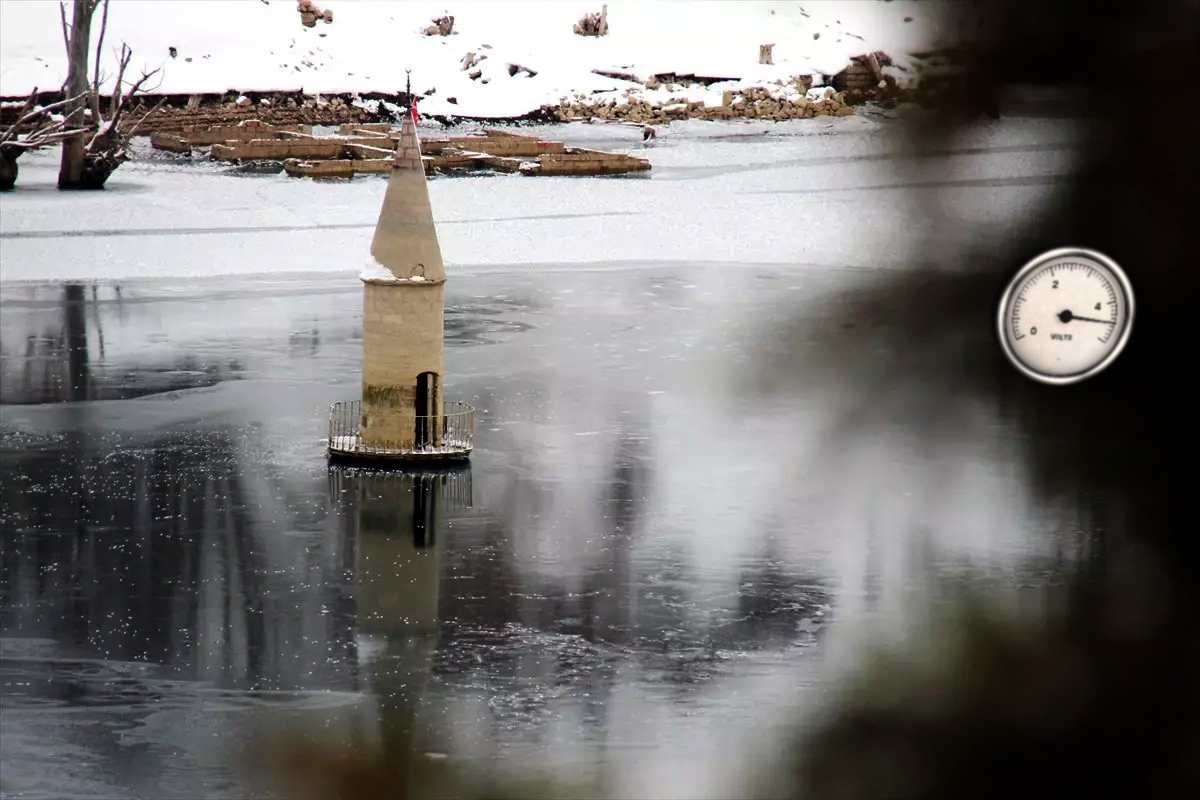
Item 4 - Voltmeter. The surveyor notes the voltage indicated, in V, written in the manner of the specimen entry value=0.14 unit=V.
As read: value=4.5 unit=V
